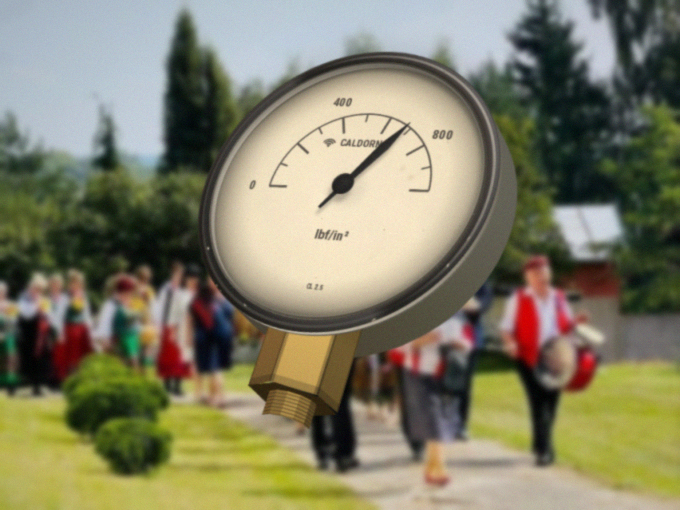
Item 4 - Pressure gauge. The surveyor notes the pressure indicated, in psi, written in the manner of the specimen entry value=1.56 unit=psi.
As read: value=700 unit=psi
